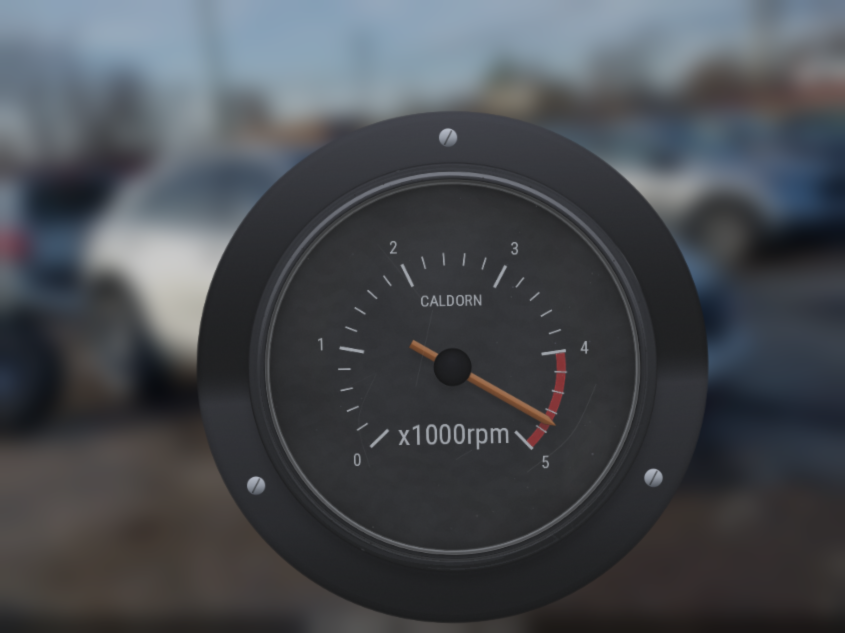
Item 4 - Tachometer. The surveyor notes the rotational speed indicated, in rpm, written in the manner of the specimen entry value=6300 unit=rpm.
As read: value=4700 unit=rpm
